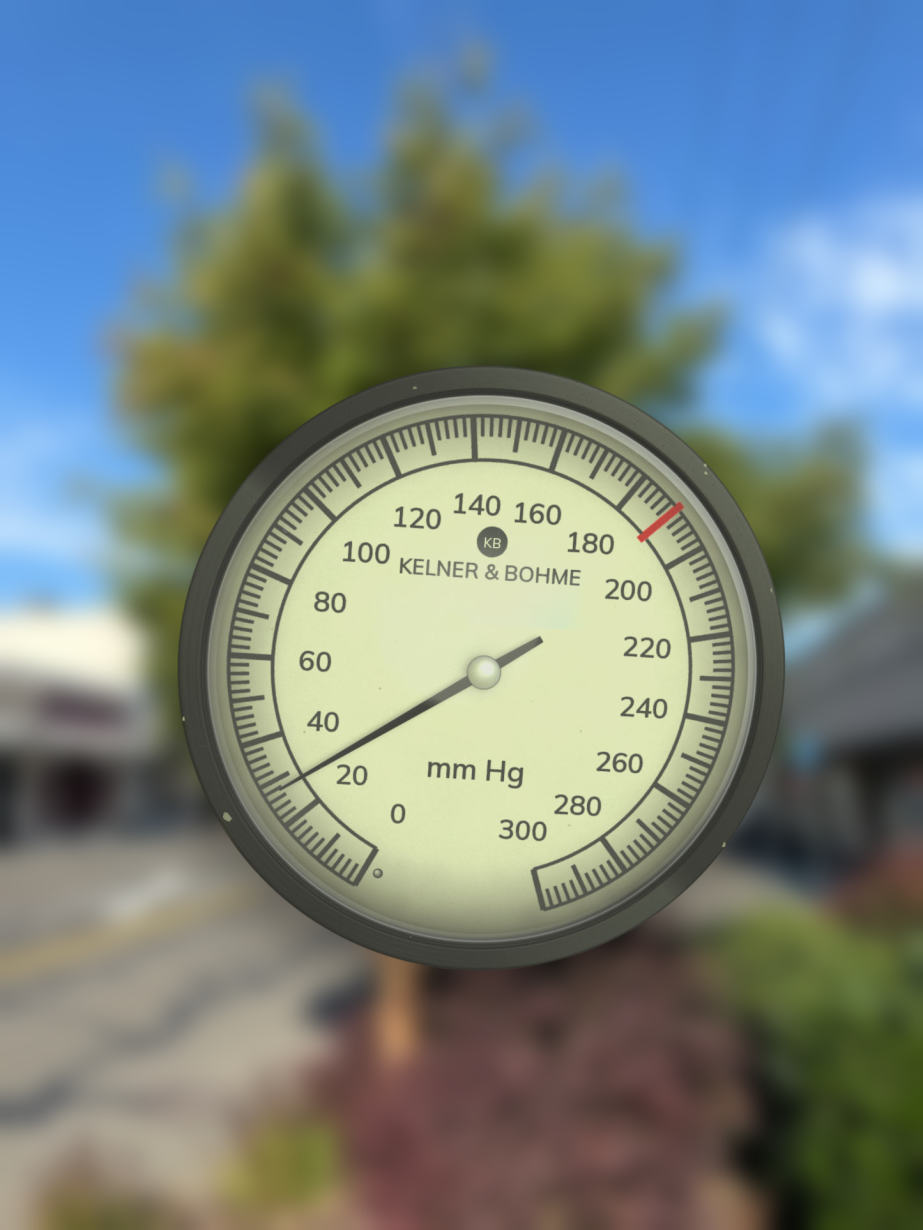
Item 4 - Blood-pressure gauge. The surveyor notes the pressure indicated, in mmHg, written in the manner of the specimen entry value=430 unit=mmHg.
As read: value=28 unit=mmHg
